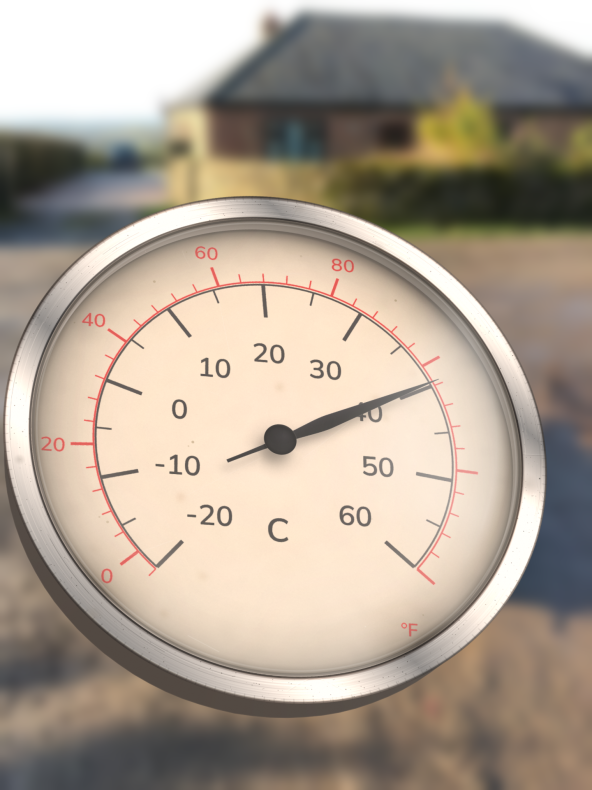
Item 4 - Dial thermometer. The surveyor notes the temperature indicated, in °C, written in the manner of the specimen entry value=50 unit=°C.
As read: value=40 unit=°C
